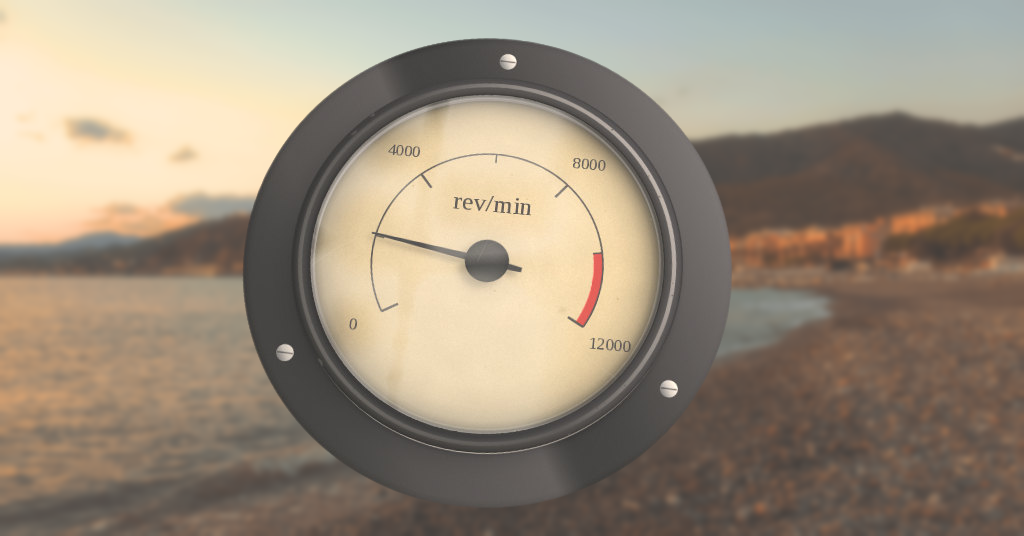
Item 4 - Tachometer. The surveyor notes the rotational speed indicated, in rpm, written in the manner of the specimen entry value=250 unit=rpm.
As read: value=2000 unit=rpm
